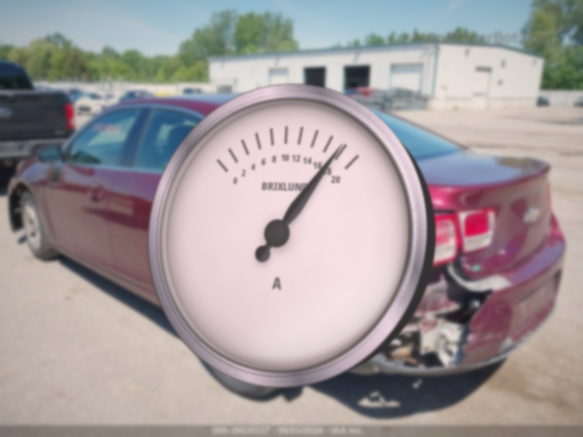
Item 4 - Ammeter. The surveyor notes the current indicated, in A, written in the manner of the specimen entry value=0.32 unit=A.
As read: value=18 unit=A
